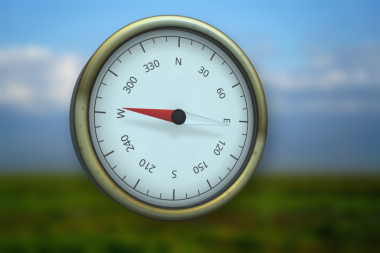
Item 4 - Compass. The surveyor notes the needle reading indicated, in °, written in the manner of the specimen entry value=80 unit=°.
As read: value=275 unit=°
